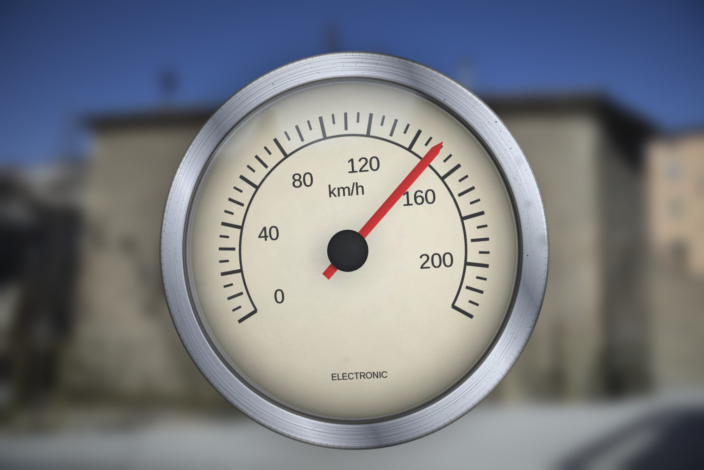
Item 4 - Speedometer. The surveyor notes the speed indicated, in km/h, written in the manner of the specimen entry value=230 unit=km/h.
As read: value=150 unit=km/h
